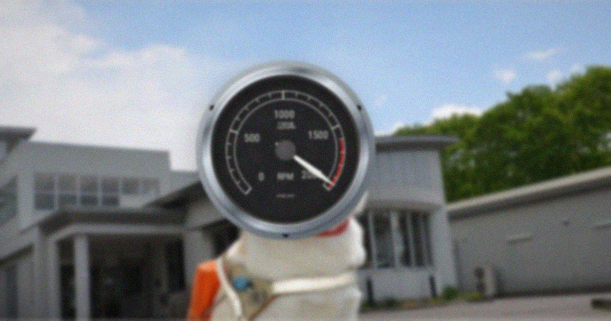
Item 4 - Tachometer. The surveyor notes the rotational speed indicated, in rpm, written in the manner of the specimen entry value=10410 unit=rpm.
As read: value=1950 unit=rpm
